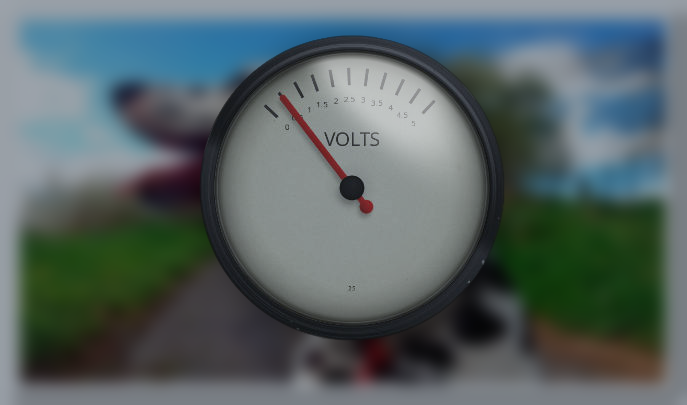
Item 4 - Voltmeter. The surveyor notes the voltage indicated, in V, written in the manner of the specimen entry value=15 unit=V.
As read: value=0.5 unit=V
